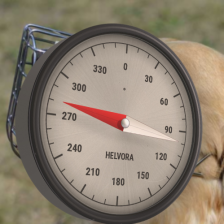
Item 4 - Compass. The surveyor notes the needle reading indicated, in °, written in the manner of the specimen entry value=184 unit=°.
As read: value=280 unit=°
